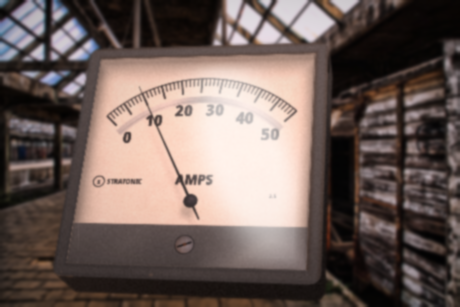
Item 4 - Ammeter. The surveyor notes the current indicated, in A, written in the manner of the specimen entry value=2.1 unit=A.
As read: value=10 unit=A
